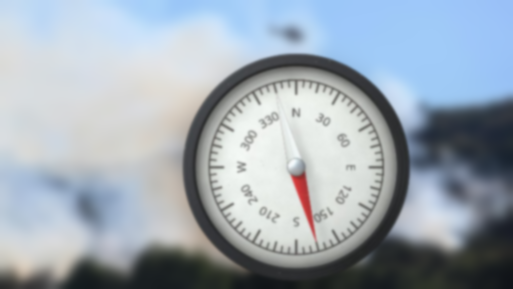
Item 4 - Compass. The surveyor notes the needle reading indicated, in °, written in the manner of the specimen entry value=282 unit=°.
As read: value=165 unit=°
